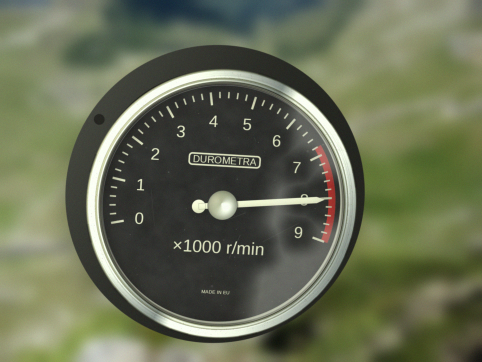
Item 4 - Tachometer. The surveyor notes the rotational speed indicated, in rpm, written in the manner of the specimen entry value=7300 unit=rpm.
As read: value=8000 unit=rpm
